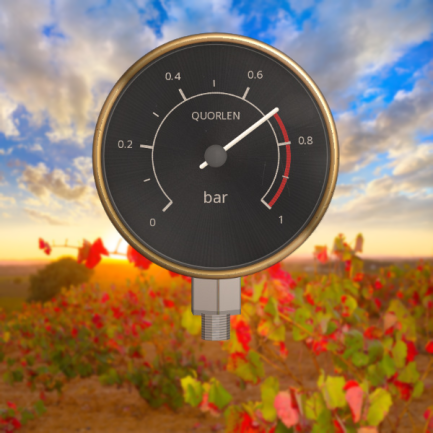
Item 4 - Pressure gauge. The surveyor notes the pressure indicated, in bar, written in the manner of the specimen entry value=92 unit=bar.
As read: value=0.7 unit=bar
